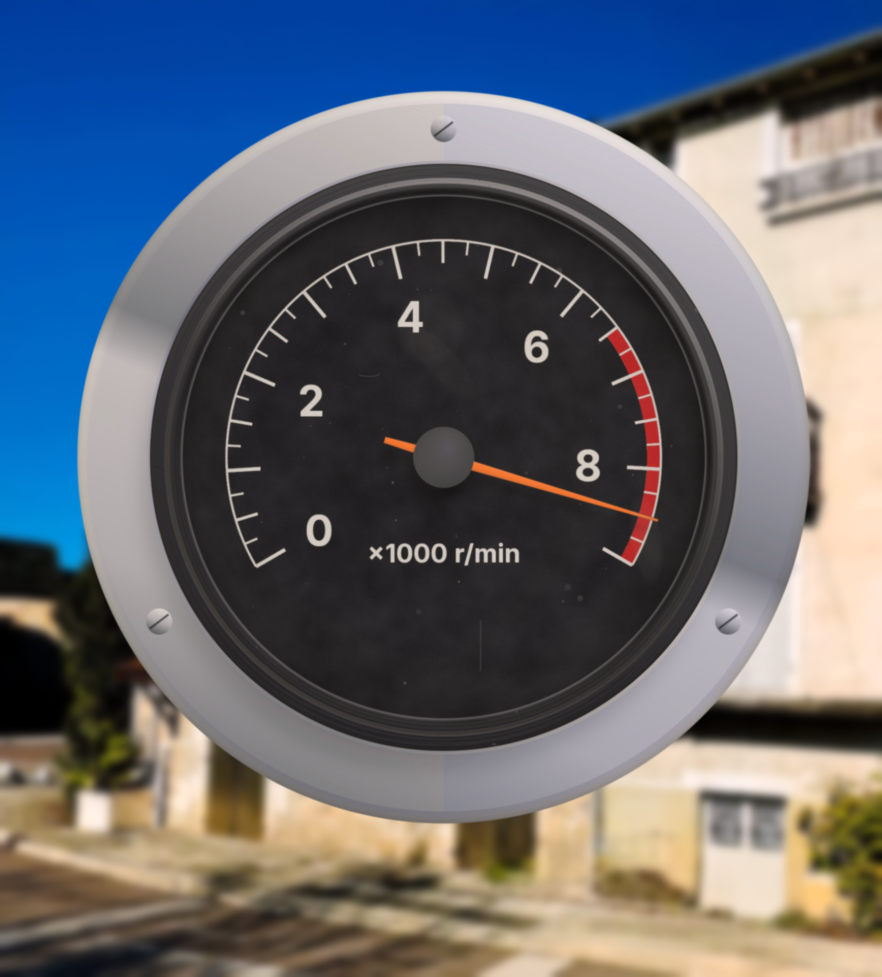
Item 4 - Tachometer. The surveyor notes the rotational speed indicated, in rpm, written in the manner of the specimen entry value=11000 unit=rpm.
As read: value=8500 unit=rpm
